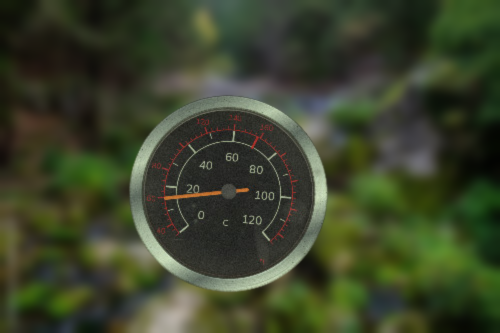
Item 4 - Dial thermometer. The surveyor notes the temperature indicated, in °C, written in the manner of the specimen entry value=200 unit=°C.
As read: value=15 unit=°C
